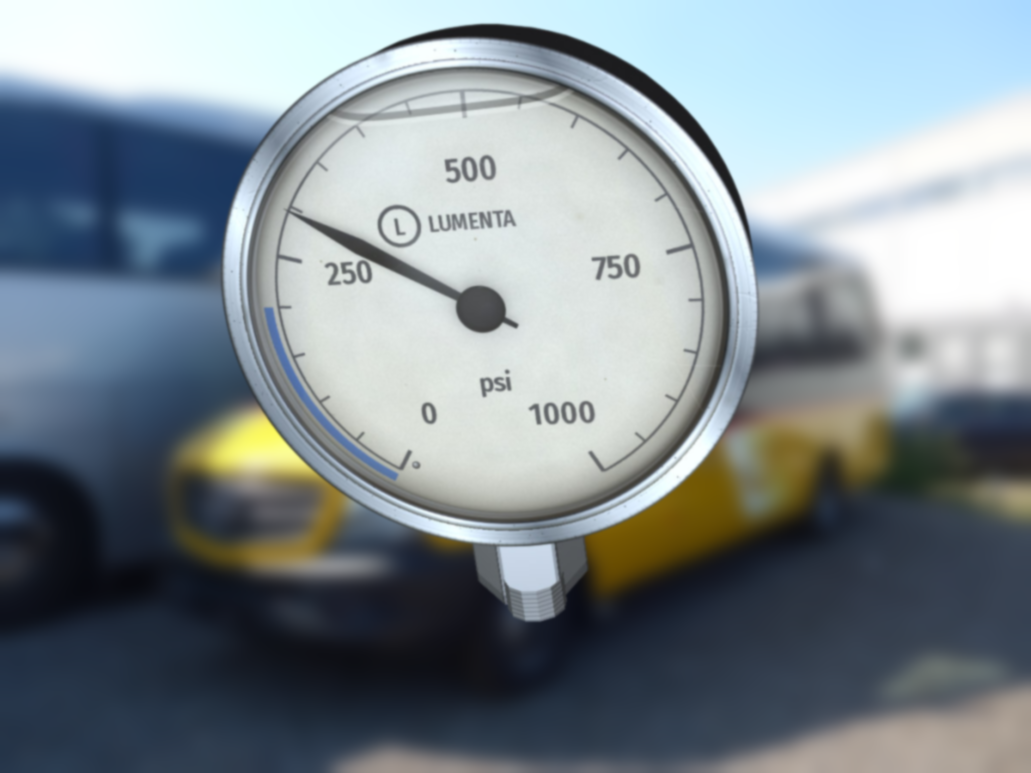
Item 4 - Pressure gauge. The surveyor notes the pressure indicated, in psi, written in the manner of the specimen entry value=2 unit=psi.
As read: value=300 unit=psi
